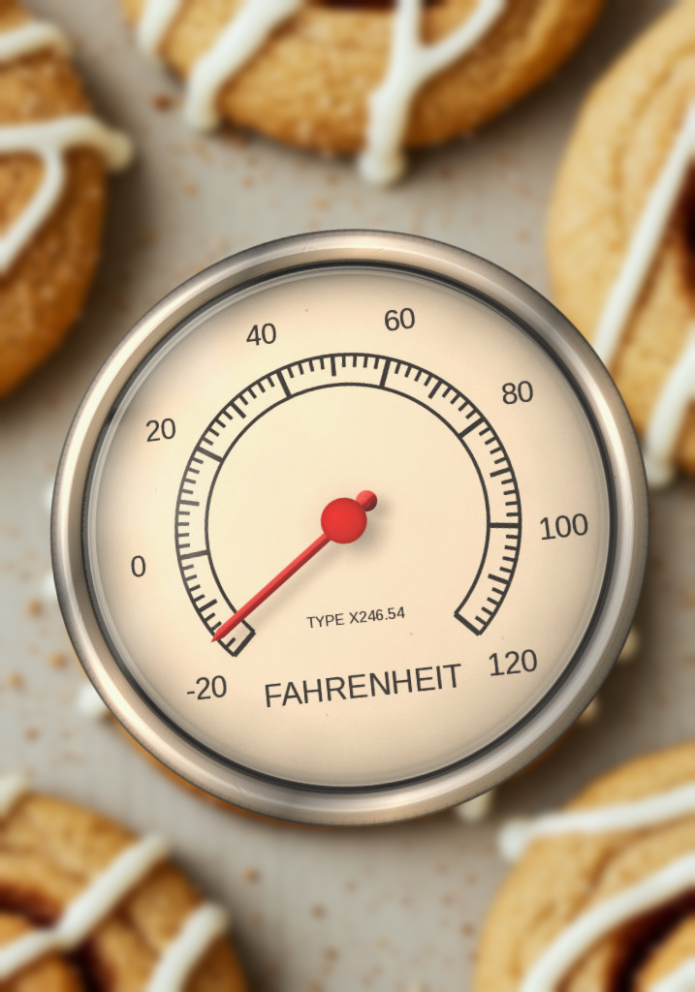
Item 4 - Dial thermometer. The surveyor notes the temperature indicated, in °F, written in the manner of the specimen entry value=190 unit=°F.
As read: value=-16 unit=°F
